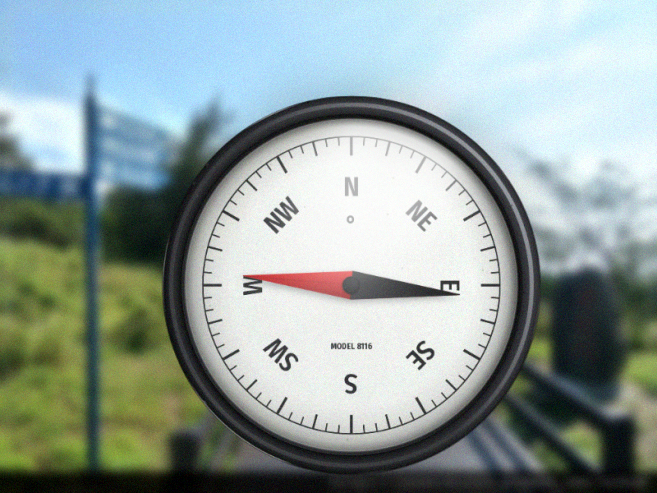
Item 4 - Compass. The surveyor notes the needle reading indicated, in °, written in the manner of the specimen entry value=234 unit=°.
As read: value=275 unit=°
